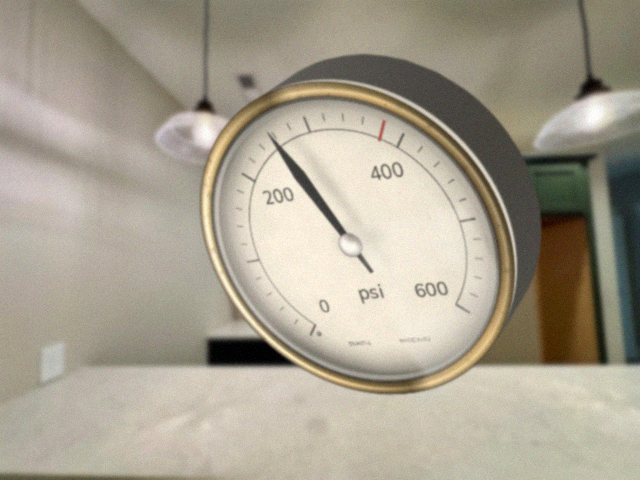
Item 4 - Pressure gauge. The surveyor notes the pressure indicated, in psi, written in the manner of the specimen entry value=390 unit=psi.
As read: value=260 unit=psi
